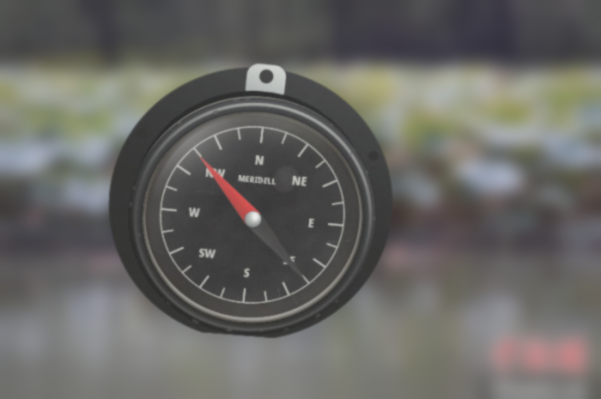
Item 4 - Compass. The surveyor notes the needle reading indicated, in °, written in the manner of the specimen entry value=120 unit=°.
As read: value=315 unit=°
